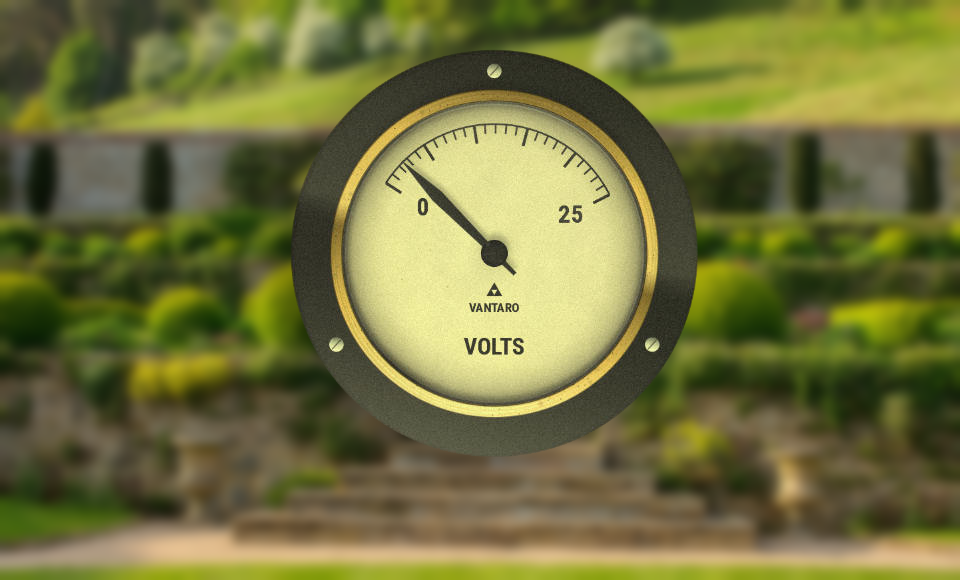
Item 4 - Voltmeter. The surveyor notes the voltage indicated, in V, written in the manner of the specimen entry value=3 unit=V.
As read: value=2.5 unit=V
